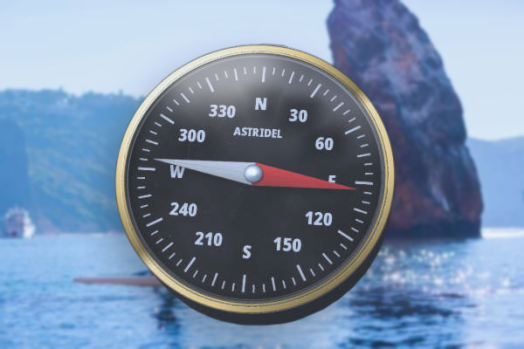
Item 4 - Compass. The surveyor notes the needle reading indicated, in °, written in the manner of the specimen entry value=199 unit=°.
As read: value=95 unit=°
